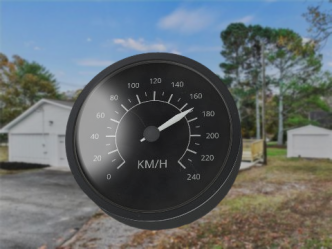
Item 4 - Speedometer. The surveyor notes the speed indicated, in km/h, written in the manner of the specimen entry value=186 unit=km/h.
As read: value=170 unit=km/h
